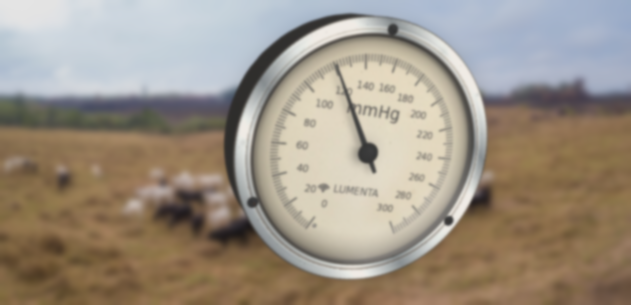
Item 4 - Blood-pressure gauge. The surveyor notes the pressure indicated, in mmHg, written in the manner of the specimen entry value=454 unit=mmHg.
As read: value=120 unit=mmHg
